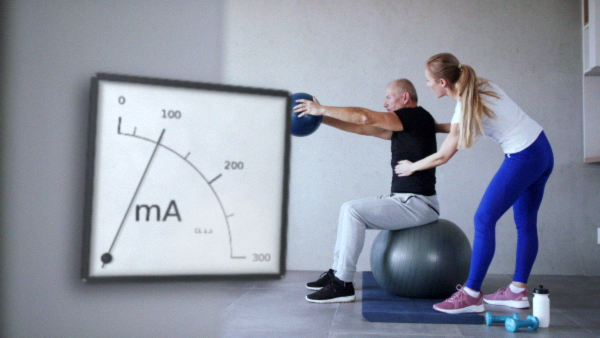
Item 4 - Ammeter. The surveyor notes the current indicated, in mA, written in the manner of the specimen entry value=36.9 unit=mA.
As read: value=100 unit=mA
